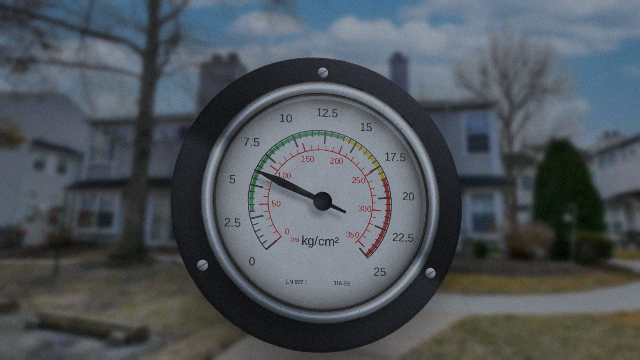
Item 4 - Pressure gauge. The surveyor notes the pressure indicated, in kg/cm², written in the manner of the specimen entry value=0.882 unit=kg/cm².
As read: value=6 unit=kg/cm²
